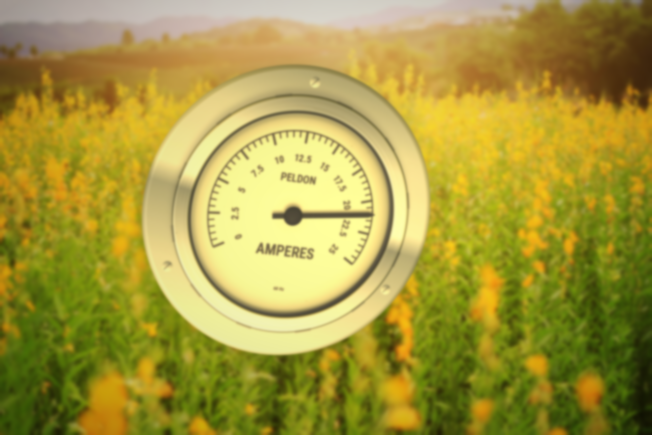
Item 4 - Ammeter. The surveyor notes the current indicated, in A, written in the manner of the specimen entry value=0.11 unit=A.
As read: value=21 unit=A
